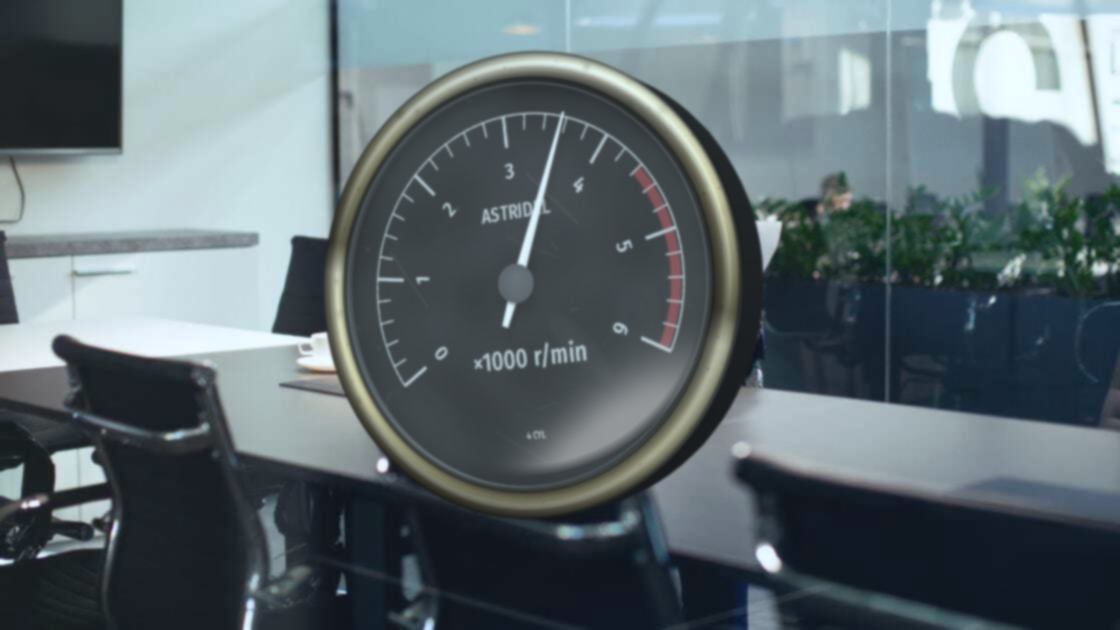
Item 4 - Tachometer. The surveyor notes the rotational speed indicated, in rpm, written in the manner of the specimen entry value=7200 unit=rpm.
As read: value=3600 unit=rpm
